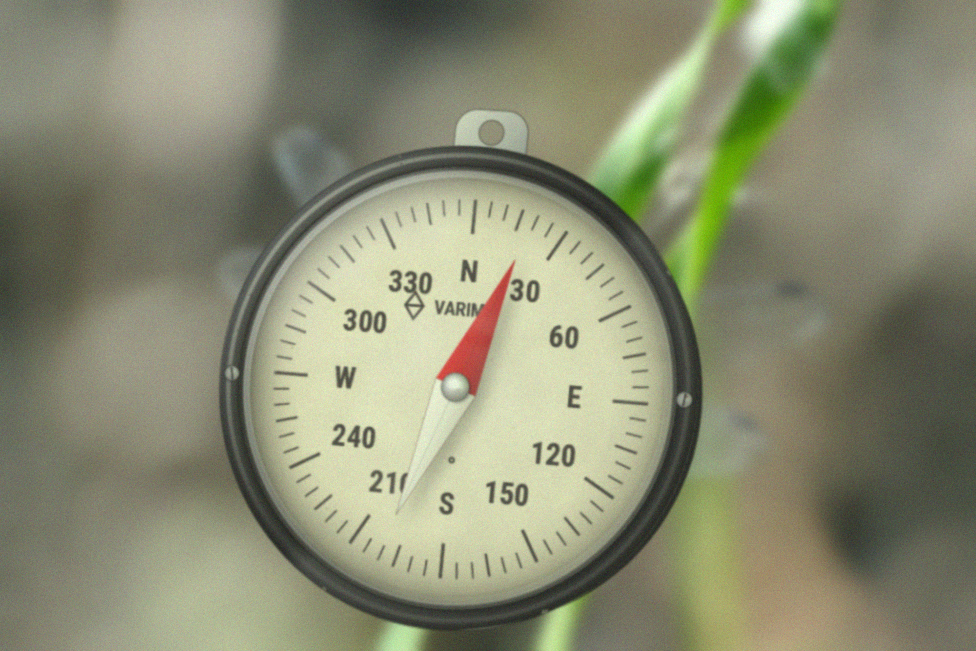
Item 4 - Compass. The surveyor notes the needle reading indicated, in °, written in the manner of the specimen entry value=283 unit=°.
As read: value=20 unit=°
